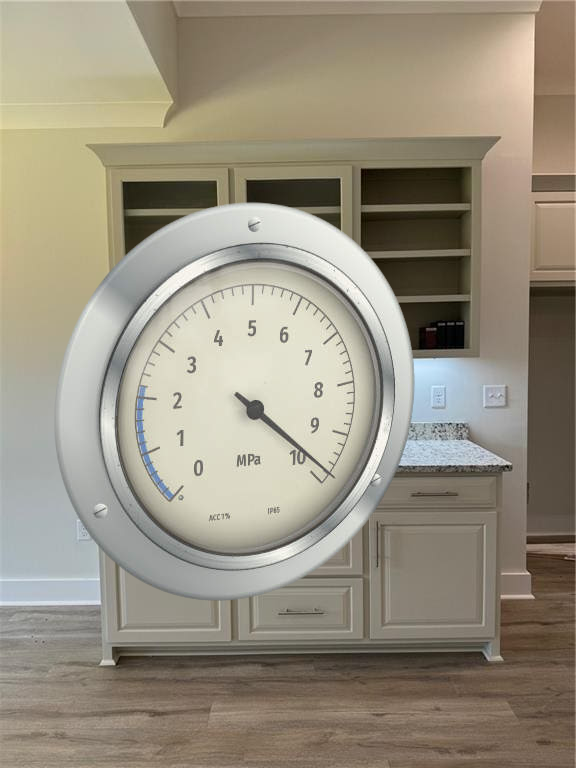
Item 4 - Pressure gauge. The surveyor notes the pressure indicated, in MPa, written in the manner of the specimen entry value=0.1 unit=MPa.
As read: value=9.8 unit=MPa
